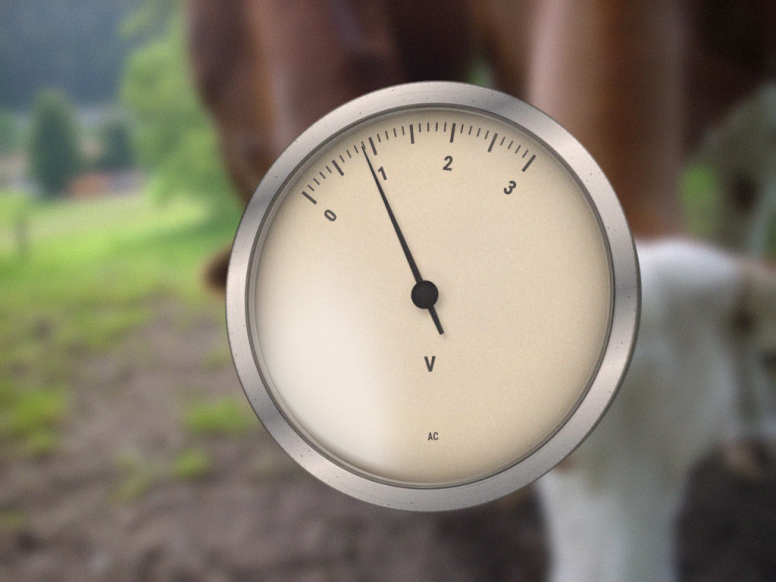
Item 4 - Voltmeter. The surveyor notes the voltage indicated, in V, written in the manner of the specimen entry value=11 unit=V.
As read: value=0.9 unit=V
